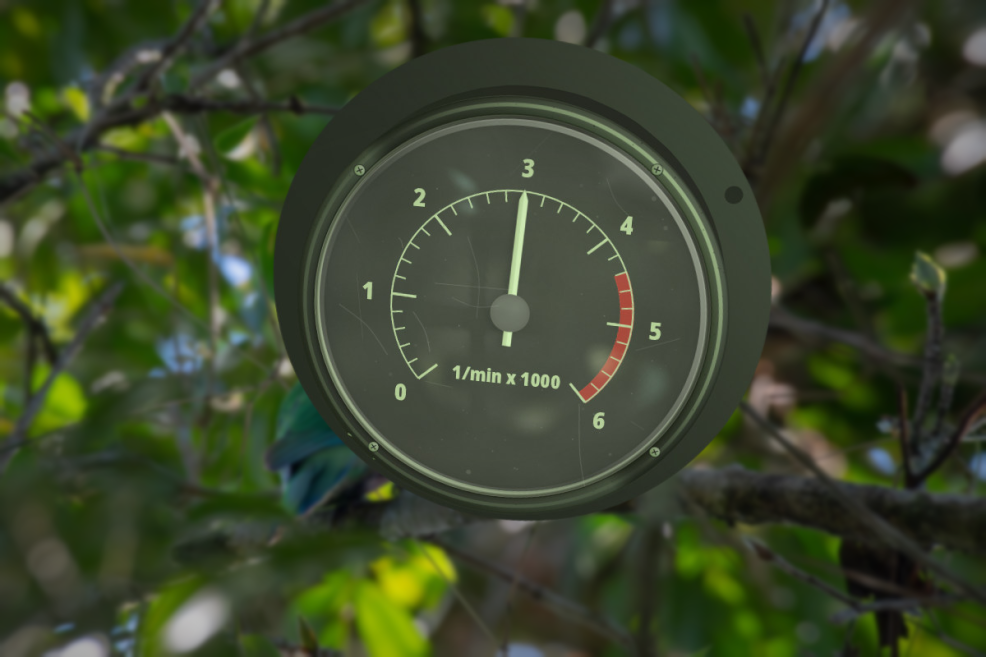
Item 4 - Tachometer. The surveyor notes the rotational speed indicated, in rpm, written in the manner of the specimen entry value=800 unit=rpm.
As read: value=3000 unit=rpm
